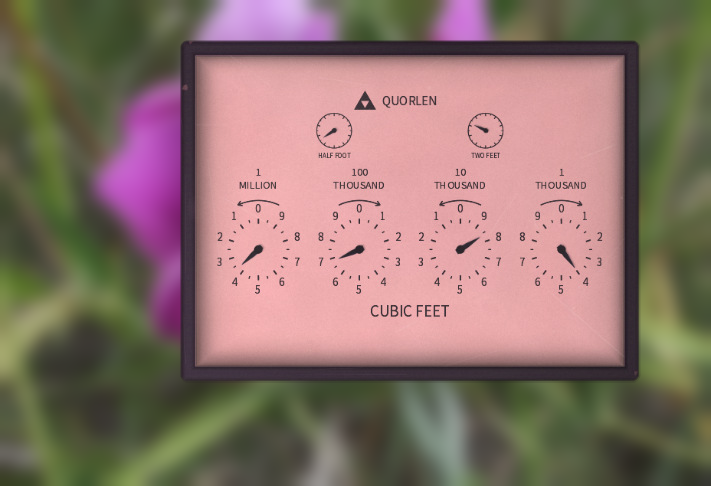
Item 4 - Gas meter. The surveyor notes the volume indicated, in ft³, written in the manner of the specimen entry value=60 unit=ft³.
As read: value=368400 unit=ft³
